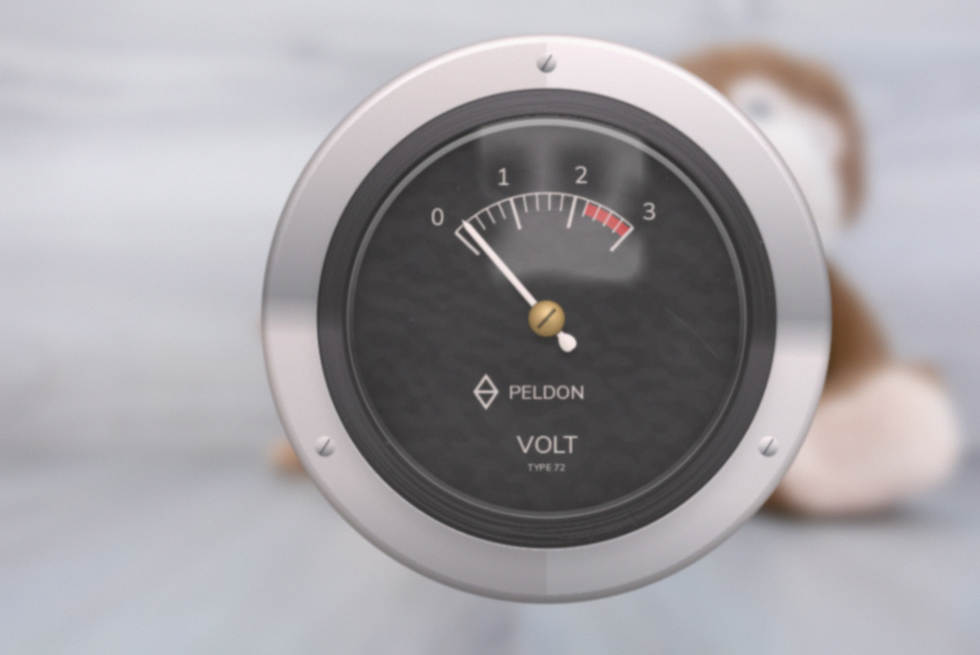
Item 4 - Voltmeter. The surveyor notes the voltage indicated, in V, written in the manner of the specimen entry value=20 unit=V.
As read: value=0.2 unit=V
